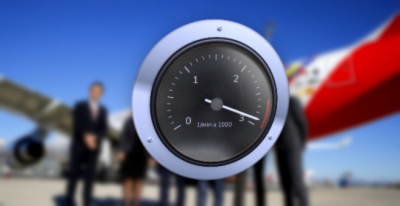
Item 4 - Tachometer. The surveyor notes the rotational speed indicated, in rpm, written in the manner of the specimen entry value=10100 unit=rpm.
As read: value=2900 unit=rpm
